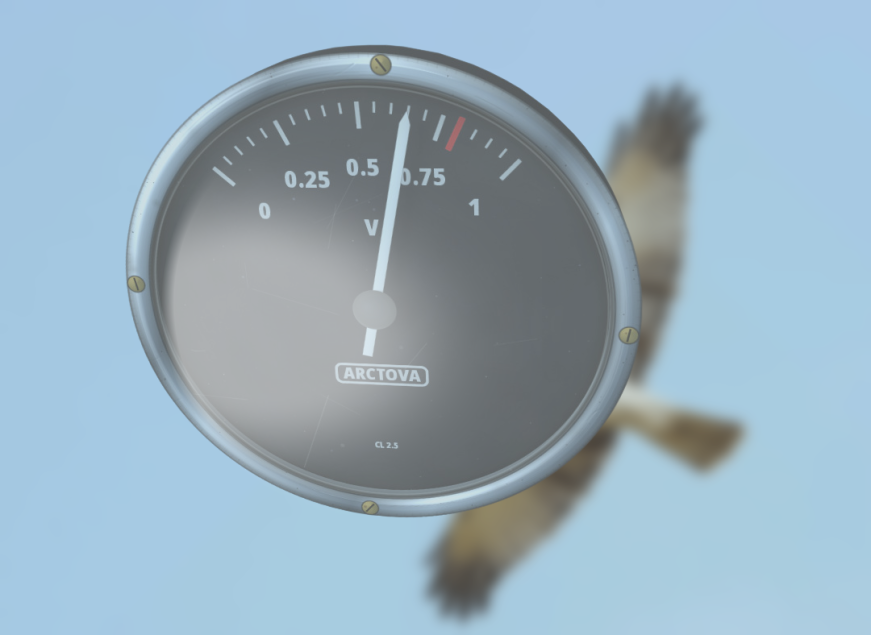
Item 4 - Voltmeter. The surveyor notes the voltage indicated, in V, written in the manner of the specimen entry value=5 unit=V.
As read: value=0.65 unit=V
